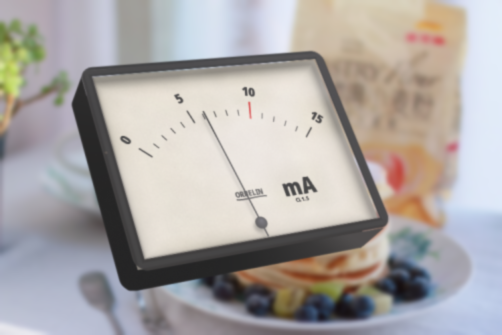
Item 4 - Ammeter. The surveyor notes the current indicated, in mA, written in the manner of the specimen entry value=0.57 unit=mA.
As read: value=6 unit=mA
